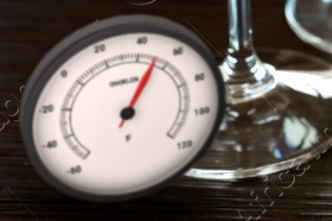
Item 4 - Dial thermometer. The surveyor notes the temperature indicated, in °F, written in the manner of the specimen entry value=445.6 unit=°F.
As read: value=50 unit=°F
